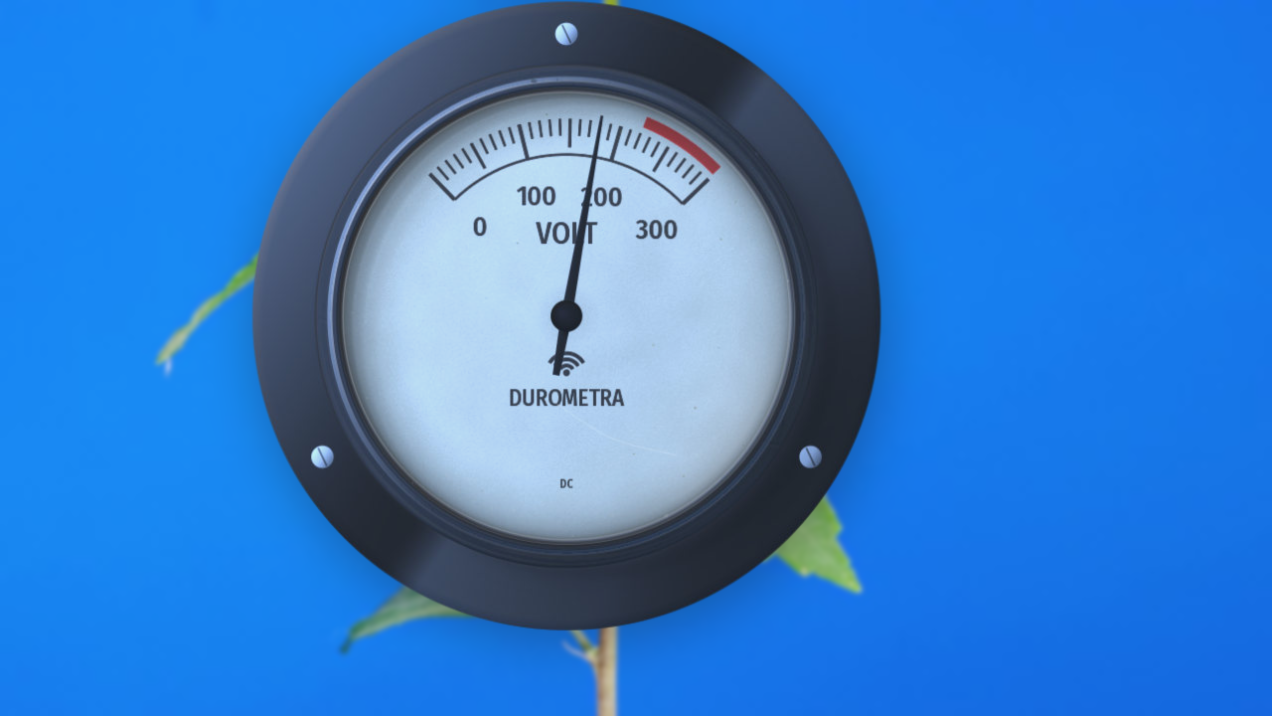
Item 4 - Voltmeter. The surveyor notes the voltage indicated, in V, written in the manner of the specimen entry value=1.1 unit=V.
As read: value=180 unit=V
